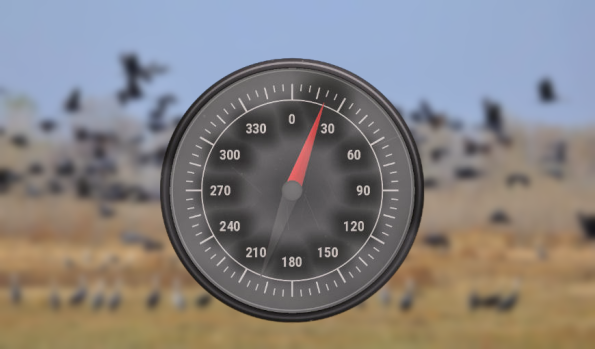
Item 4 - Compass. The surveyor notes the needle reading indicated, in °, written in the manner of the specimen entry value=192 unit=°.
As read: value=20 unit=°
